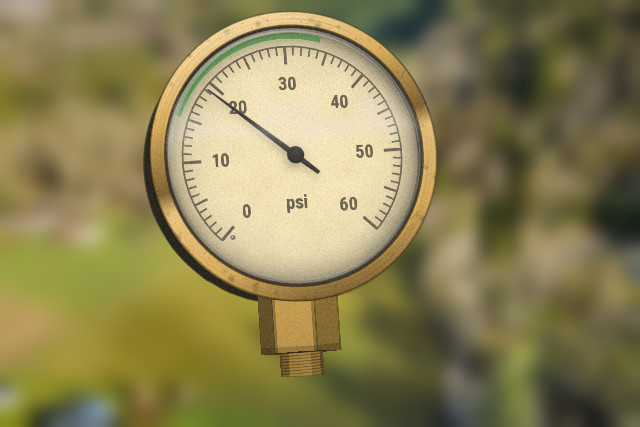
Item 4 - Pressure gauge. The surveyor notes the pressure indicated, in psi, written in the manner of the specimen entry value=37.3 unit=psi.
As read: value=19 unit=psi
